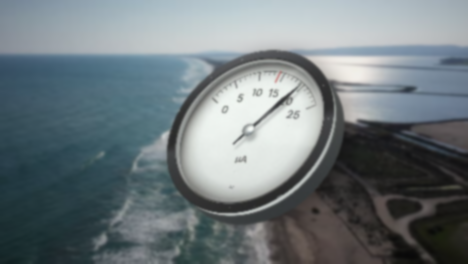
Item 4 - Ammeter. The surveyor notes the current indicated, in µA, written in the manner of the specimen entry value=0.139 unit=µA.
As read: value=20 unit=µA
